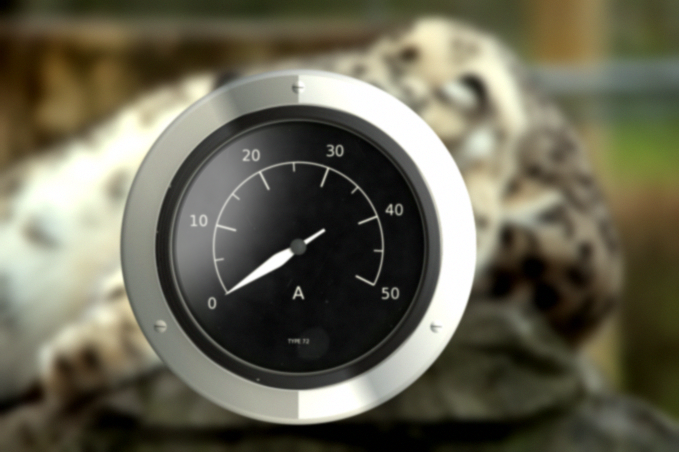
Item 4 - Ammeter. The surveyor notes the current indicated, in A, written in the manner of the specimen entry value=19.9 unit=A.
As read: value=0 unit=A
